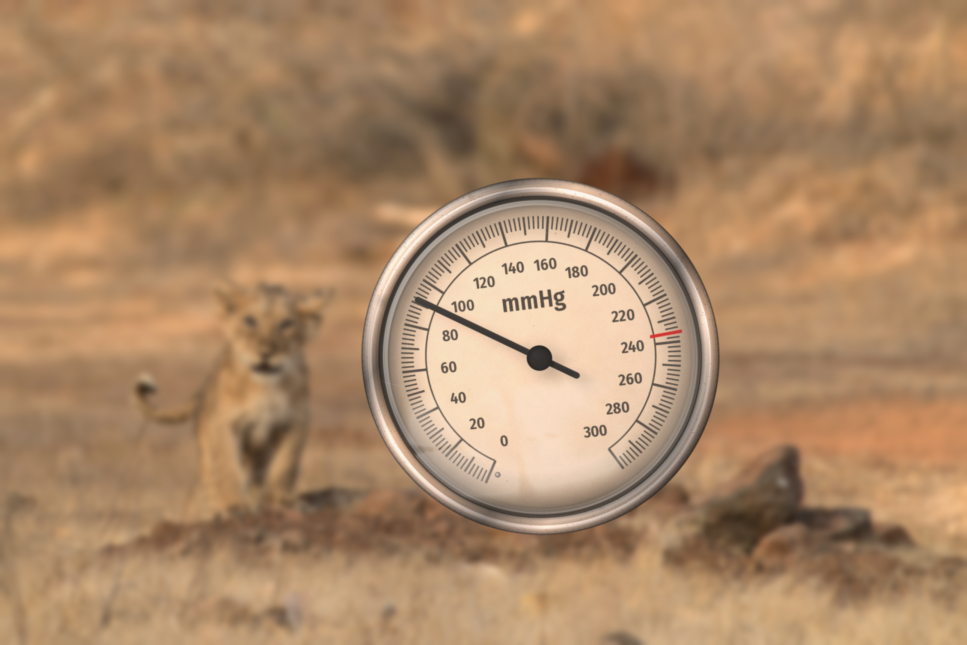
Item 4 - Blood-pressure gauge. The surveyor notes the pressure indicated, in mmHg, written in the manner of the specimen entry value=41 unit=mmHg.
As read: value=92 unit=mmHg
